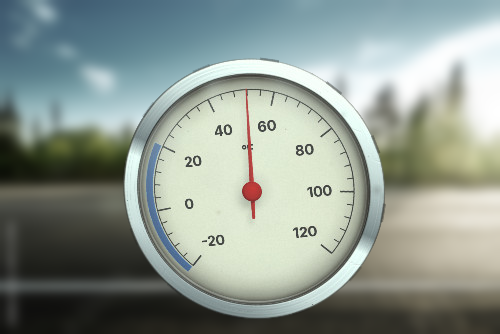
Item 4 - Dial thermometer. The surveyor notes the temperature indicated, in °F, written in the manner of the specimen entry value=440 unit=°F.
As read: value=52 unit=°F
